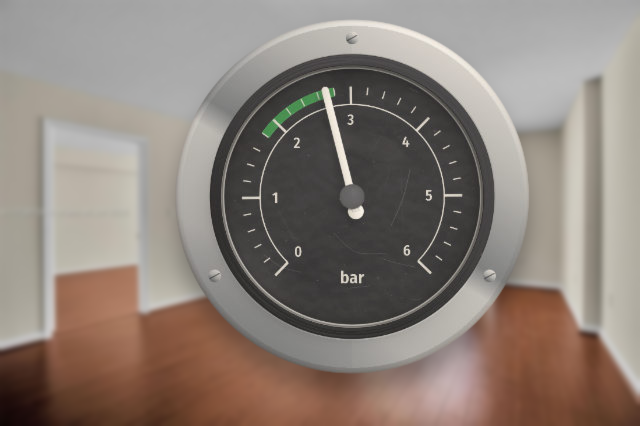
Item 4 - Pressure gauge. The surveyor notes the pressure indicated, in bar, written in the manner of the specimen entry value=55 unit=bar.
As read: value=2.7 unit=bar
